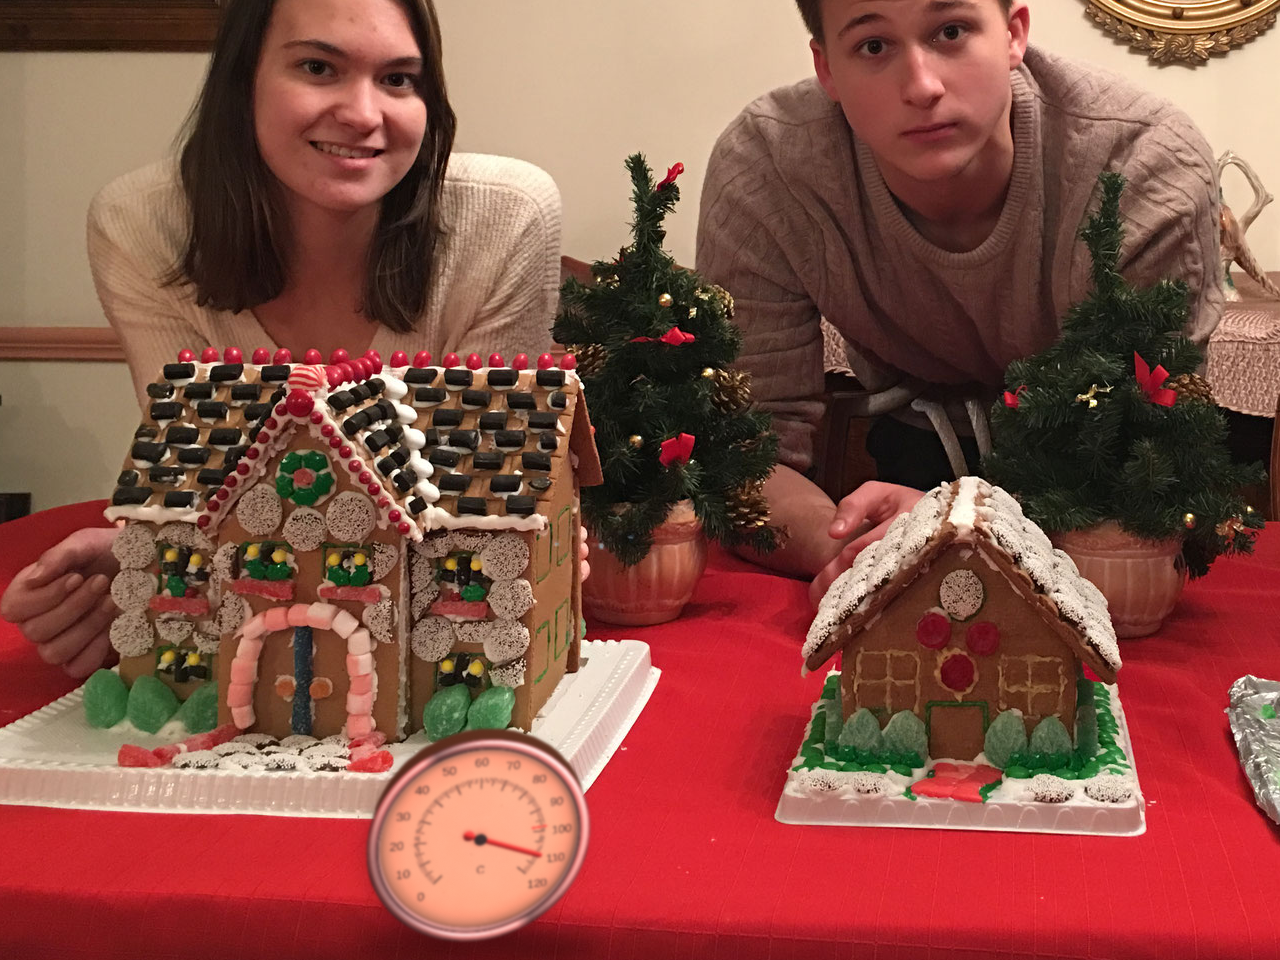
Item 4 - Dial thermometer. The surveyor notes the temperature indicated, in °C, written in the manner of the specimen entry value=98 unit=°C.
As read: value=110 unit=°C
